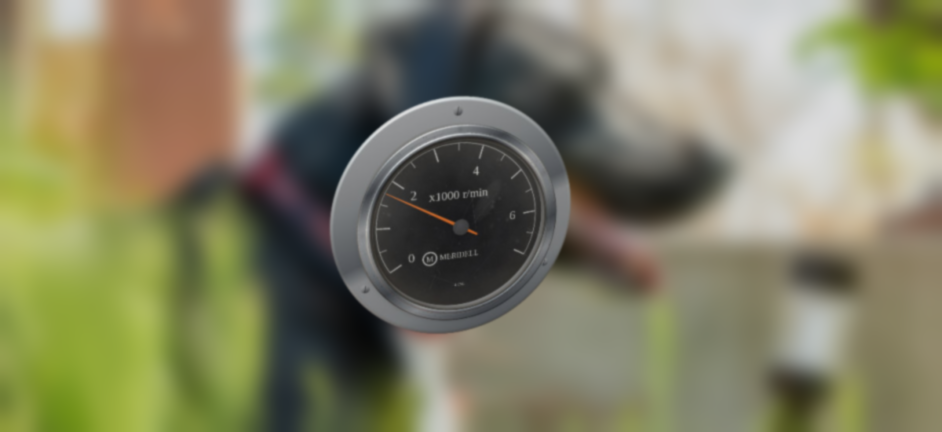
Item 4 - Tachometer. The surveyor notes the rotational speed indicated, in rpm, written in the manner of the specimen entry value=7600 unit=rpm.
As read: value=1750 unit=rpm
